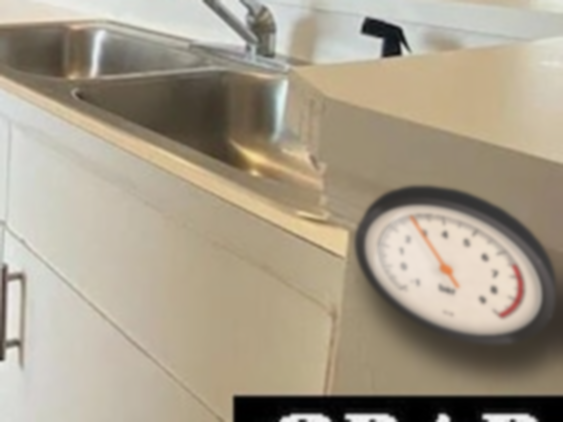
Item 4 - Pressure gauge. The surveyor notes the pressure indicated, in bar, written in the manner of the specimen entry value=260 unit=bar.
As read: value=3 unit=bar
